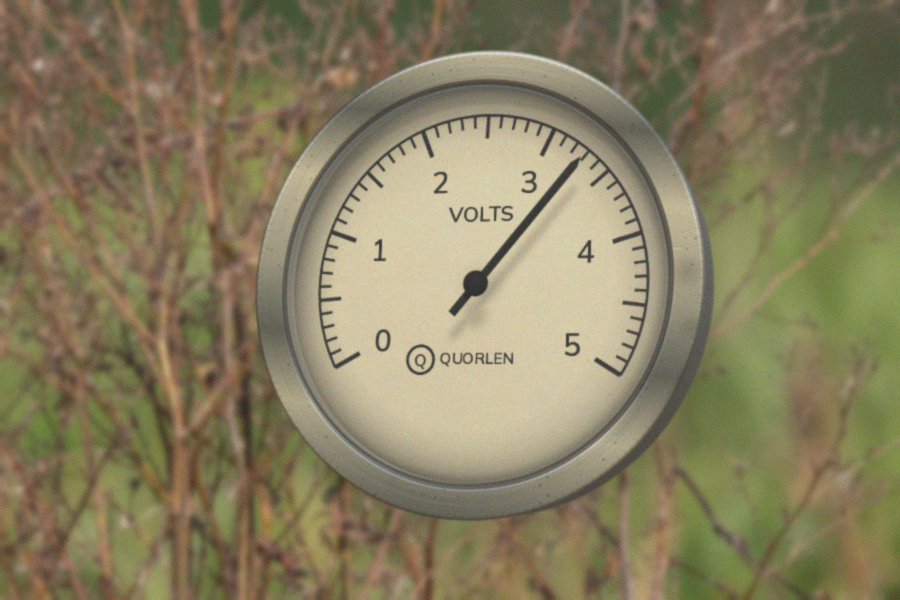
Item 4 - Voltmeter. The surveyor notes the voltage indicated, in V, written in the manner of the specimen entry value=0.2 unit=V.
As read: value=3.3 unit=V
